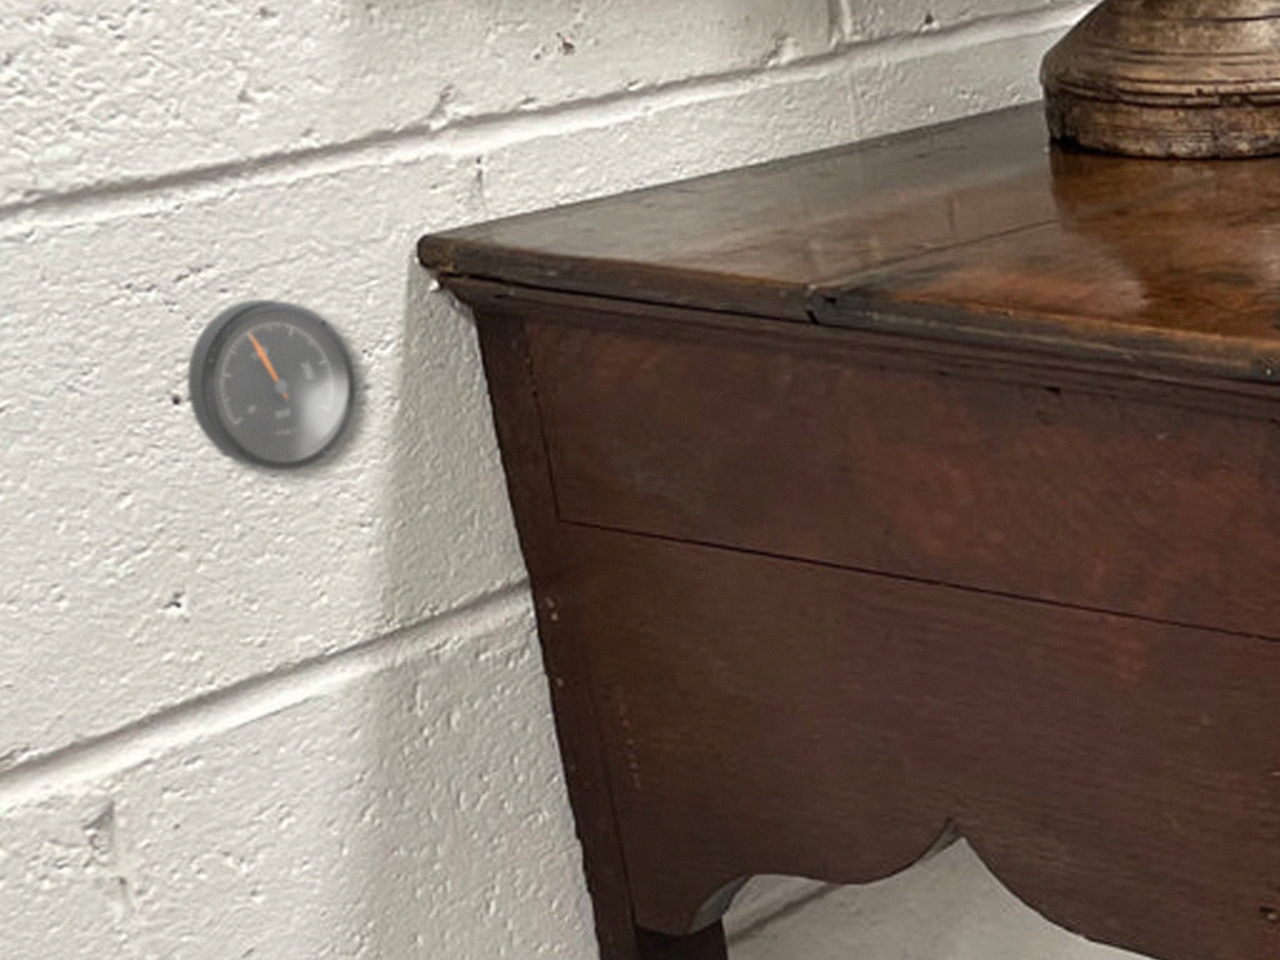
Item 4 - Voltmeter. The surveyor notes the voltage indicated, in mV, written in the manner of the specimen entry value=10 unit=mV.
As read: value=100 unit=mV
